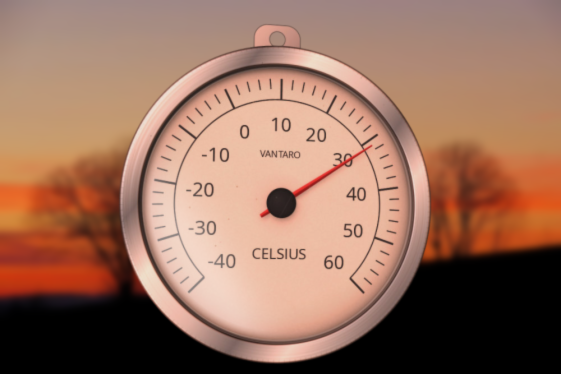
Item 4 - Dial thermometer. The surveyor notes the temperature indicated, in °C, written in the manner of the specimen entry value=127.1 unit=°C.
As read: value=31 unit=°C
